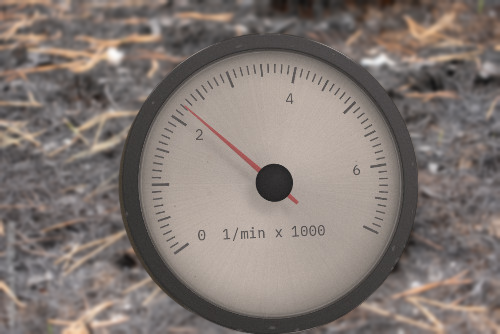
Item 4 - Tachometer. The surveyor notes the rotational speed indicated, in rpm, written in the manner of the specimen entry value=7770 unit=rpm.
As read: value=2200 unit=rpm
